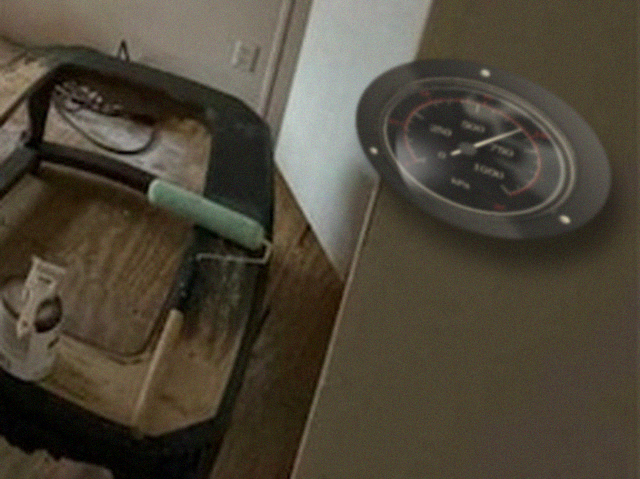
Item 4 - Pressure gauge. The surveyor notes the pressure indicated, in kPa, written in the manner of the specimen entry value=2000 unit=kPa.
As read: value=650 unit=kPa
